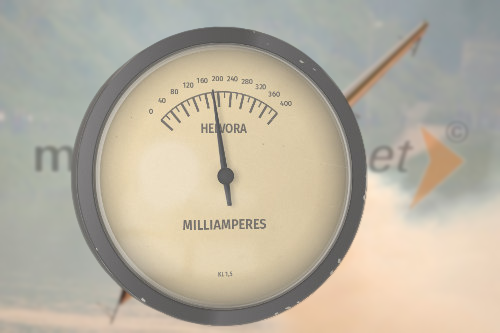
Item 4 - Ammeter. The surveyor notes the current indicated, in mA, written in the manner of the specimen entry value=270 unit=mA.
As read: value=180 unit=mA
